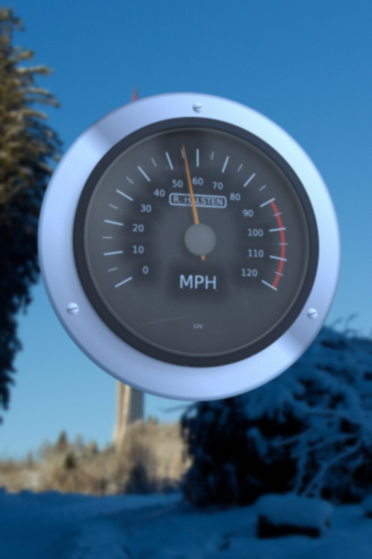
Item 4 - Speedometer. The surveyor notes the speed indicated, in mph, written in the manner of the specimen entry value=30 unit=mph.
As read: value=55 unit=mph
